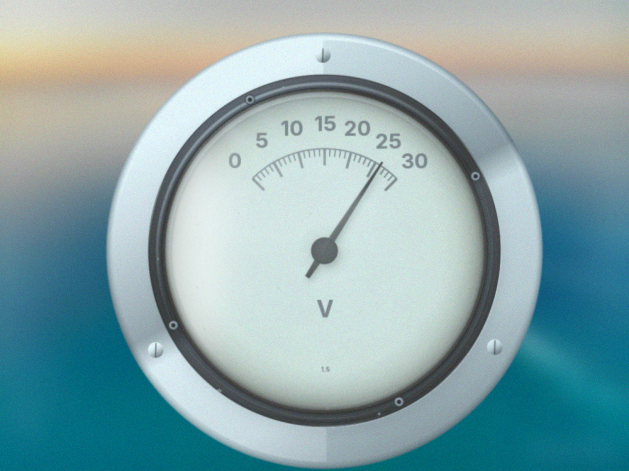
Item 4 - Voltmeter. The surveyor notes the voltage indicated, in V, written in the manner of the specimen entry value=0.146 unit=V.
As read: value=26 unit=V
